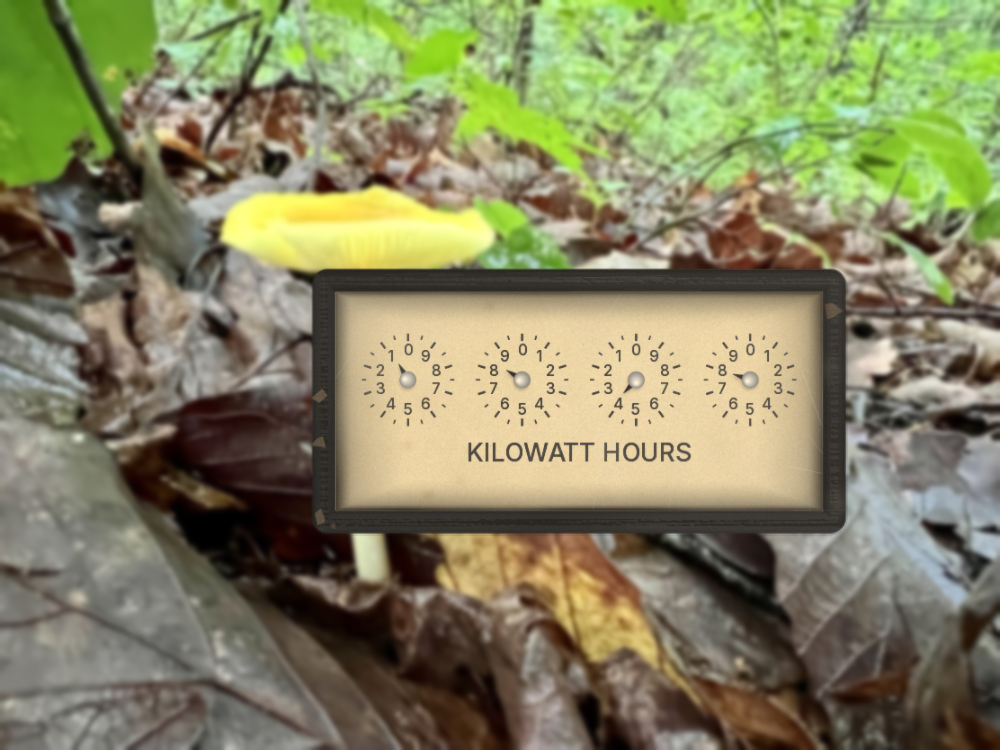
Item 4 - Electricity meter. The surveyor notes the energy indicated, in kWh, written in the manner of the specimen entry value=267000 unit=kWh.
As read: value=838 unit=kWh
